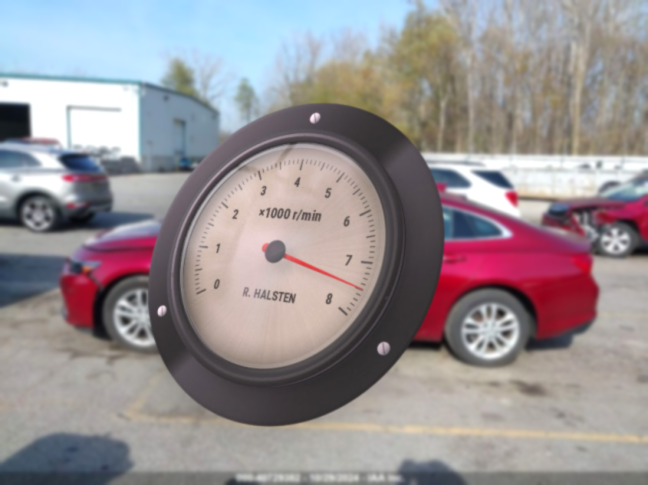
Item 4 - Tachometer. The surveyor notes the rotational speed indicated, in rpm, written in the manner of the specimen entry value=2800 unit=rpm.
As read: value=7500 unit=rpm
